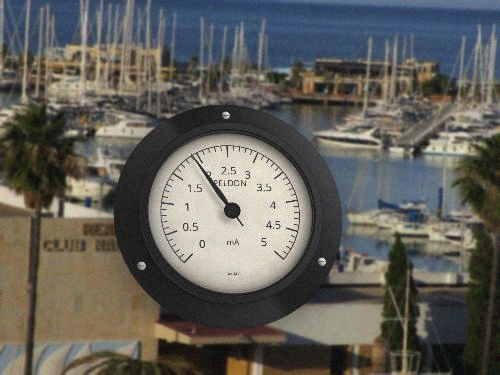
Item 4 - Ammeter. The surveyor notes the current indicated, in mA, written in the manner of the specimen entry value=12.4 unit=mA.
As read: value=1.9 unit=mA
